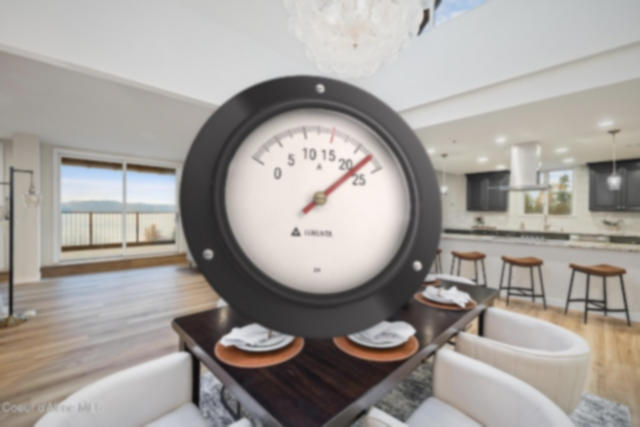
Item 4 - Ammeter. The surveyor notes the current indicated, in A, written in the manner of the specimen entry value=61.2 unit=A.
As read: value=22.5 unit=A
